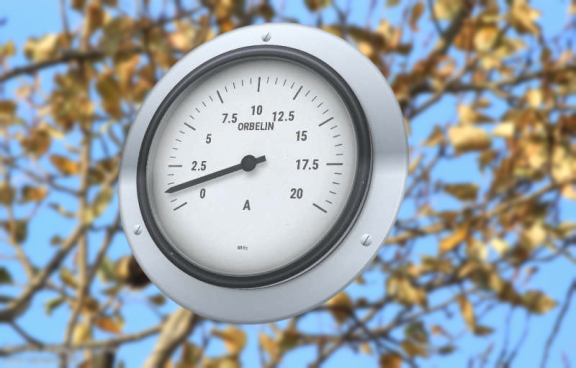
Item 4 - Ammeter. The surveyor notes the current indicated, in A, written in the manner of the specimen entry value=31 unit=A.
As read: value=1 unit=A
